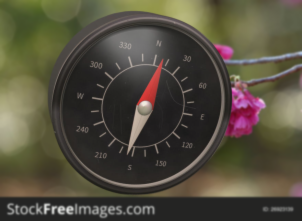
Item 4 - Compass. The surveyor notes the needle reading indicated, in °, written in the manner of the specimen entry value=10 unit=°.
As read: value=7.5 unit=°
